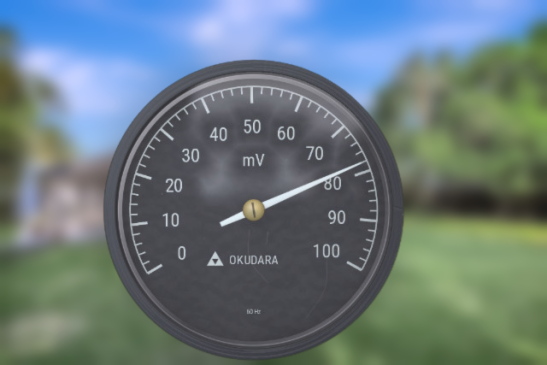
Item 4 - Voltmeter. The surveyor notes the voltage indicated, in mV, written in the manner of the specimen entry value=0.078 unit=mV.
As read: value=78 unit=mV
